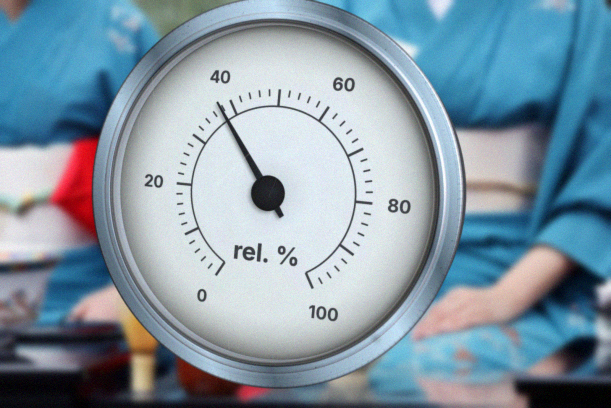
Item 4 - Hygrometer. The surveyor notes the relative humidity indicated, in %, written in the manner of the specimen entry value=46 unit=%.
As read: value=38 unit=%
